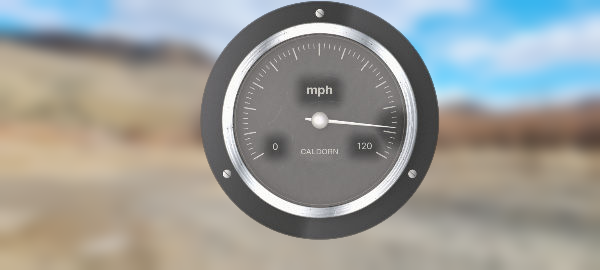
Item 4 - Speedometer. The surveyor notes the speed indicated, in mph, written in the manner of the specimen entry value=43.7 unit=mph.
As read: value=108 unit=mph
